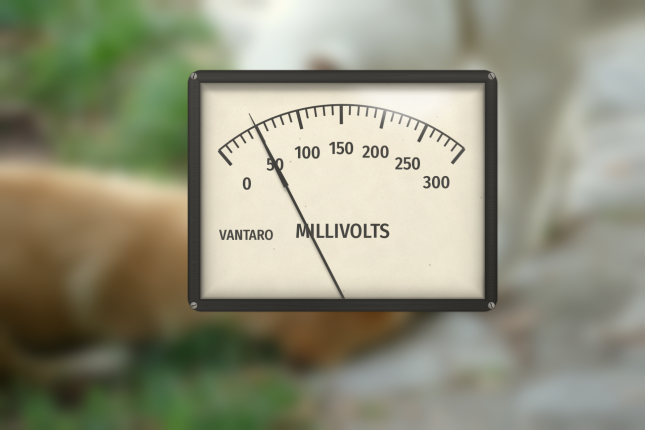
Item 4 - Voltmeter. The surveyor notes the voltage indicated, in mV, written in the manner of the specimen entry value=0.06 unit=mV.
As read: value=50 unit=mV
